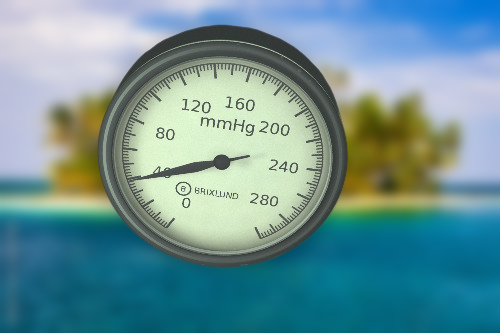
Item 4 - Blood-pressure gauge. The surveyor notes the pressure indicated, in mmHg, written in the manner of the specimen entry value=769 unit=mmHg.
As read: value=40 unit=mmHg
